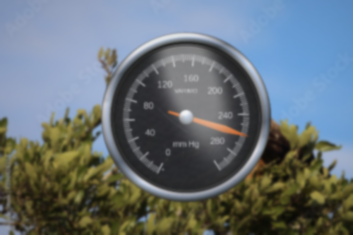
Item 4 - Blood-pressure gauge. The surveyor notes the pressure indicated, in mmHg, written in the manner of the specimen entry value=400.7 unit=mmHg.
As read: value=260 unit=mmHg
